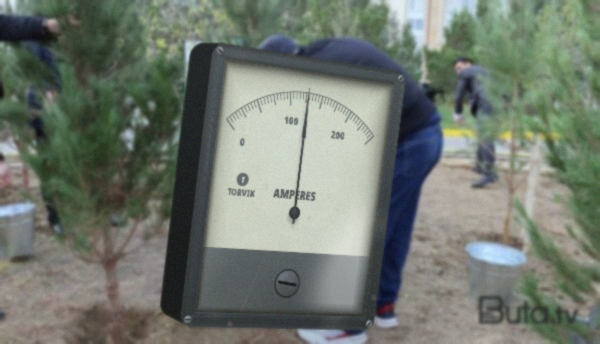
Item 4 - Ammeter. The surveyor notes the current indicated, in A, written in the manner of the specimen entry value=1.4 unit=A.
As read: value=125 unit=A
